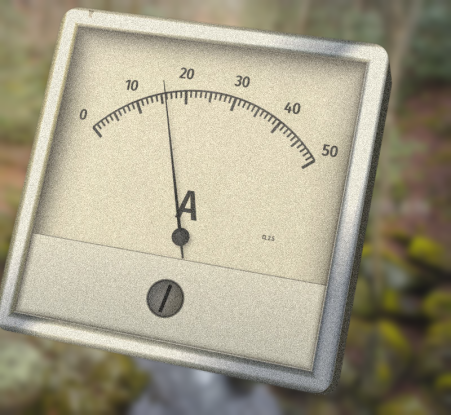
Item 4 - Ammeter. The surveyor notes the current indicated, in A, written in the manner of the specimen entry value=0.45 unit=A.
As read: value=16 unit=A
